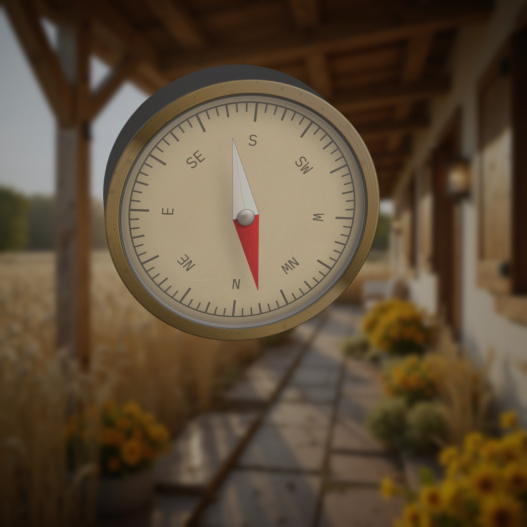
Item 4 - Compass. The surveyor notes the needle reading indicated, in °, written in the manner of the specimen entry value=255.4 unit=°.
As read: value=345 unit=°
